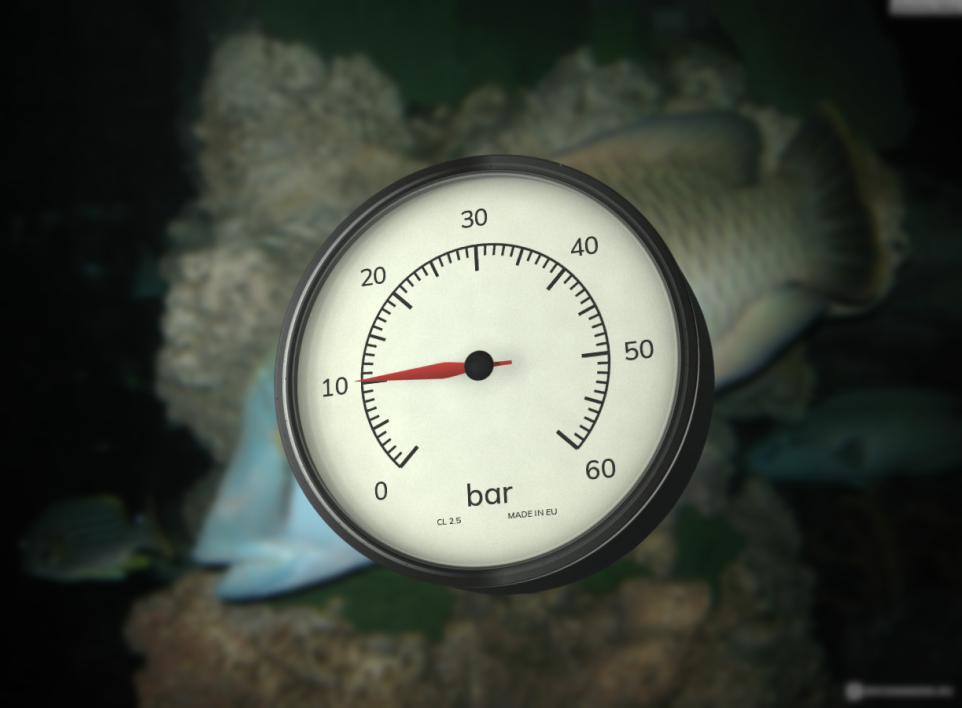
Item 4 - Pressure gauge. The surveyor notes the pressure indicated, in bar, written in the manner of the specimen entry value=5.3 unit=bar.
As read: value=10 unit=bar
